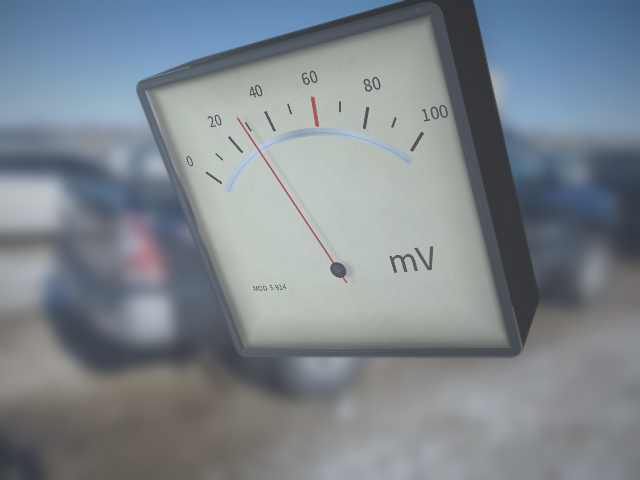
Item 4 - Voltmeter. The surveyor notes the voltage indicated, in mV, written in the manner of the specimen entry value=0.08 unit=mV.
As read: value=30 unit=mV
